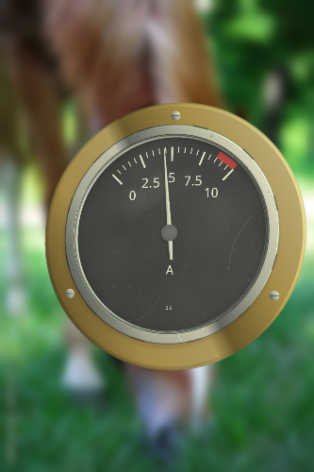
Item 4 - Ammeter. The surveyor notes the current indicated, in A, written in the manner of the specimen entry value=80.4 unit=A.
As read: value=4.5 unit=A
